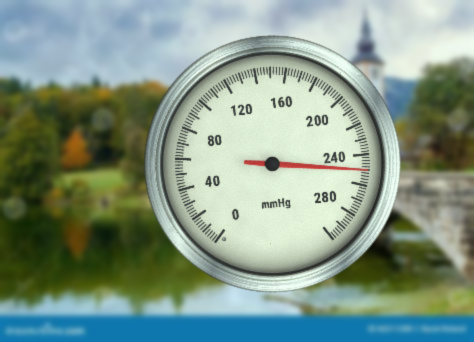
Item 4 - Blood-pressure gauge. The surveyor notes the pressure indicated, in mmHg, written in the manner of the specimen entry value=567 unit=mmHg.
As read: value=250 unit=mmHg
